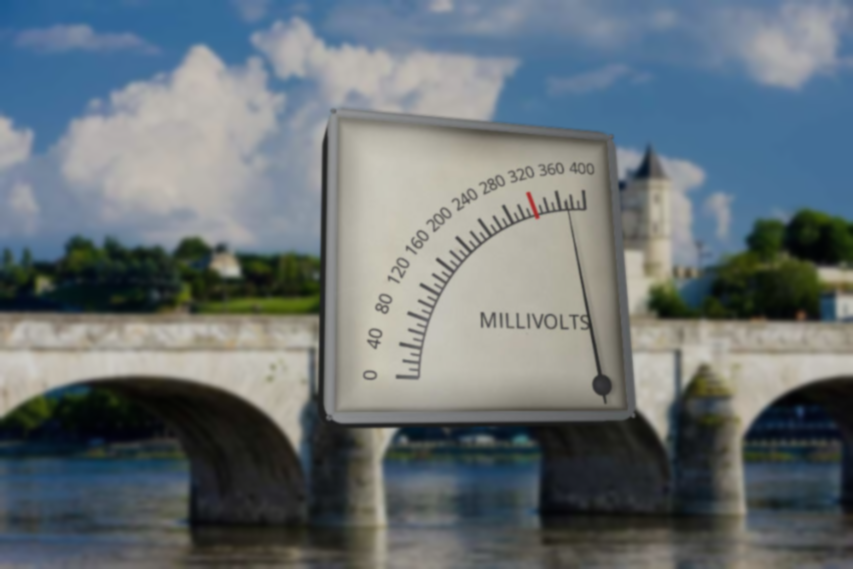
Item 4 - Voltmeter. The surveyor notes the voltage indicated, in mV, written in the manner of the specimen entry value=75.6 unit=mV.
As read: value=370 unit=mV
